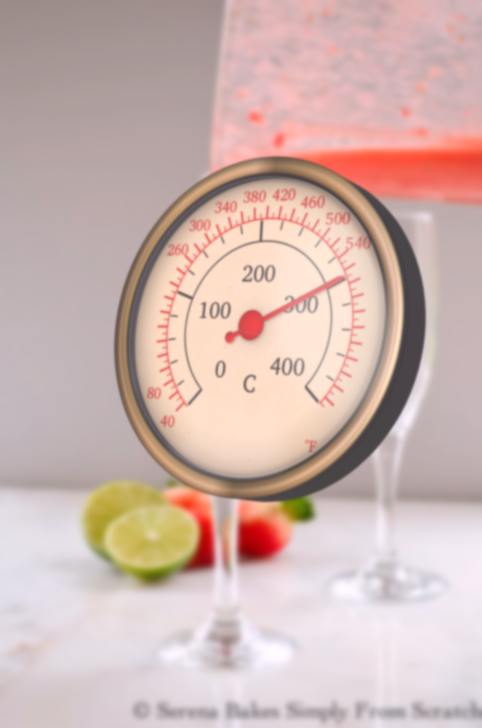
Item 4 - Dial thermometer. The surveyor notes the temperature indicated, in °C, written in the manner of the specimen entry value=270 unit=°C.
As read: value=300 unit=°C
